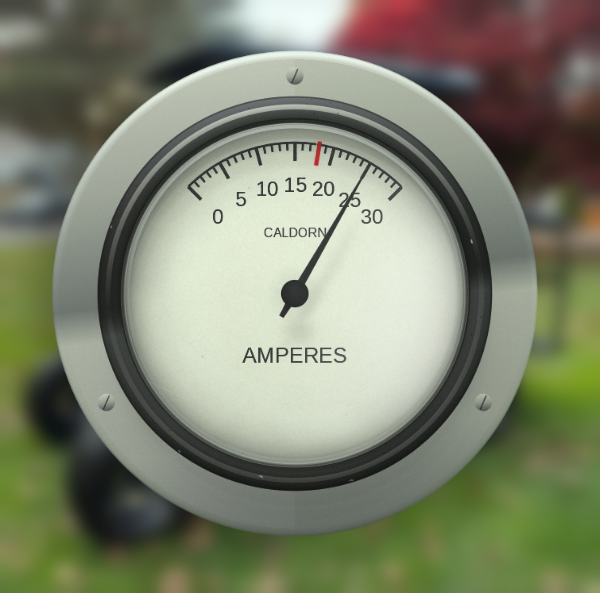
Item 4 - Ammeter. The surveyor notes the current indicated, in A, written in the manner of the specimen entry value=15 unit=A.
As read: value=25 unit=A
